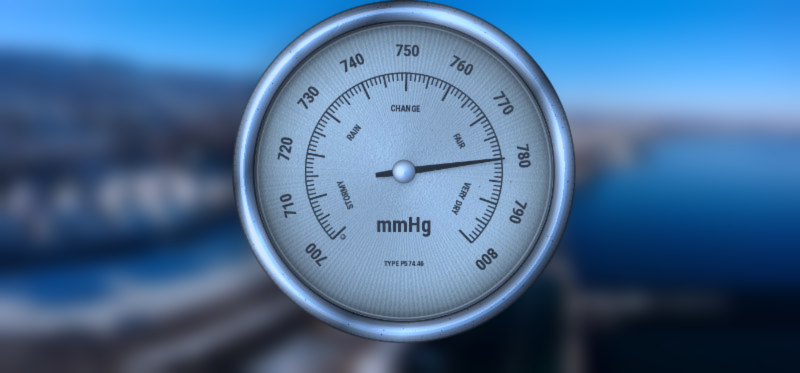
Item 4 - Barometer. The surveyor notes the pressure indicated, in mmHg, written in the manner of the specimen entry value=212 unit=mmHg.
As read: value=780 unit=mmHg
